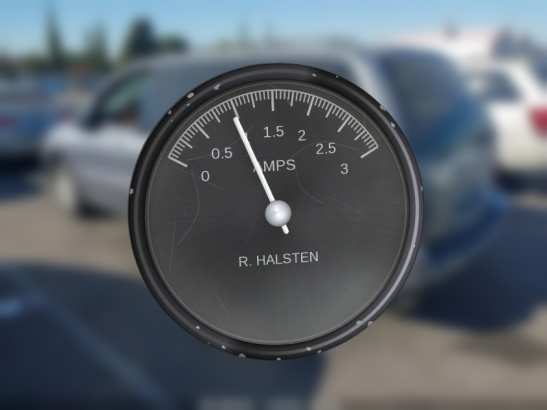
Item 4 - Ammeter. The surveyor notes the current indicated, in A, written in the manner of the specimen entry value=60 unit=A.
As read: value=0.95 unit=A
